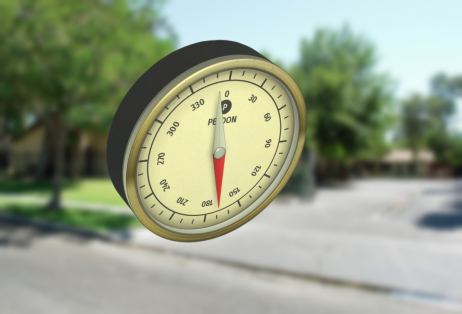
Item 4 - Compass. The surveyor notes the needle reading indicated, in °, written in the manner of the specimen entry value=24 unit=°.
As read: value=170 unit=°
